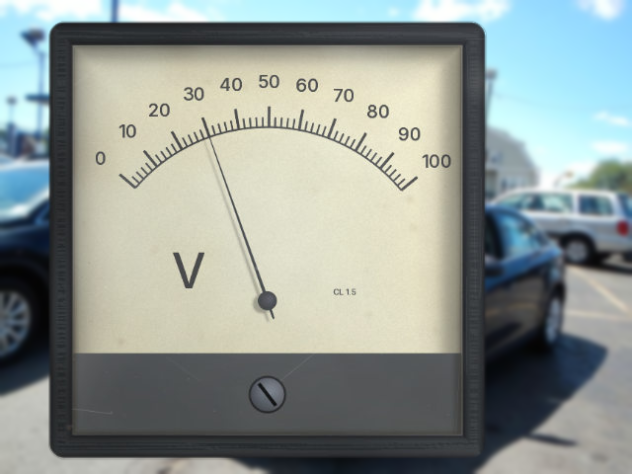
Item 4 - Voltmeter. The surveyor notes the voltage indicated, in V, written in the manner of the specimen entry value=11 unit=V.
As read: value=30 unit=V
